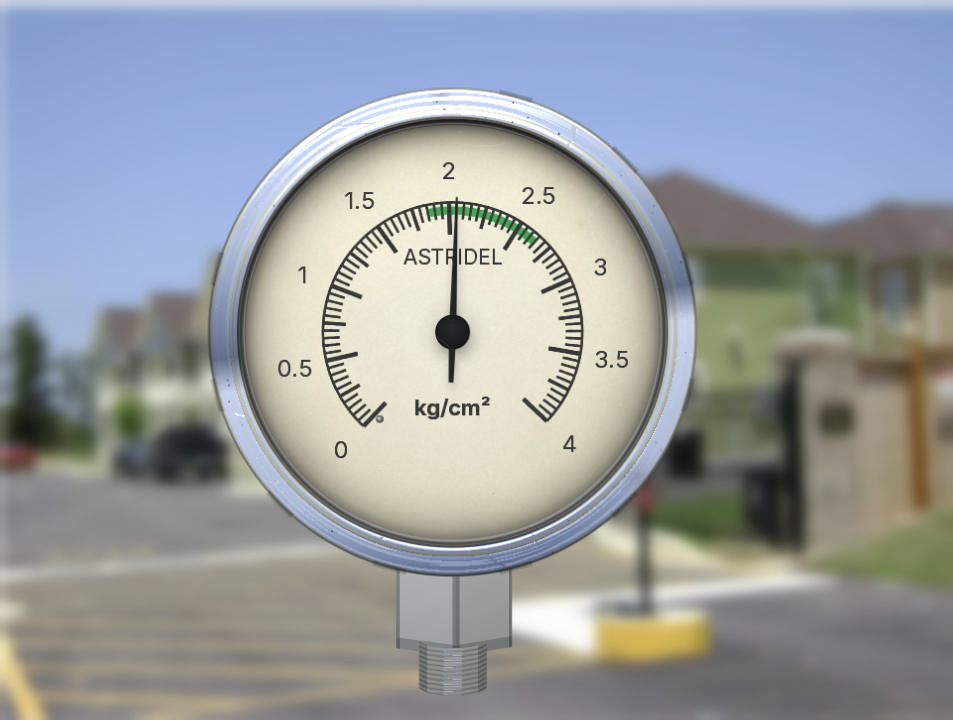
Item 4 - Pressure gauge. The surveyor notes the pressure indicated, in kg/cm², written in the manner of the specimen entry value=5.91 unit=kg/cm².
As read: value=2.05 unit=kg/cm²
